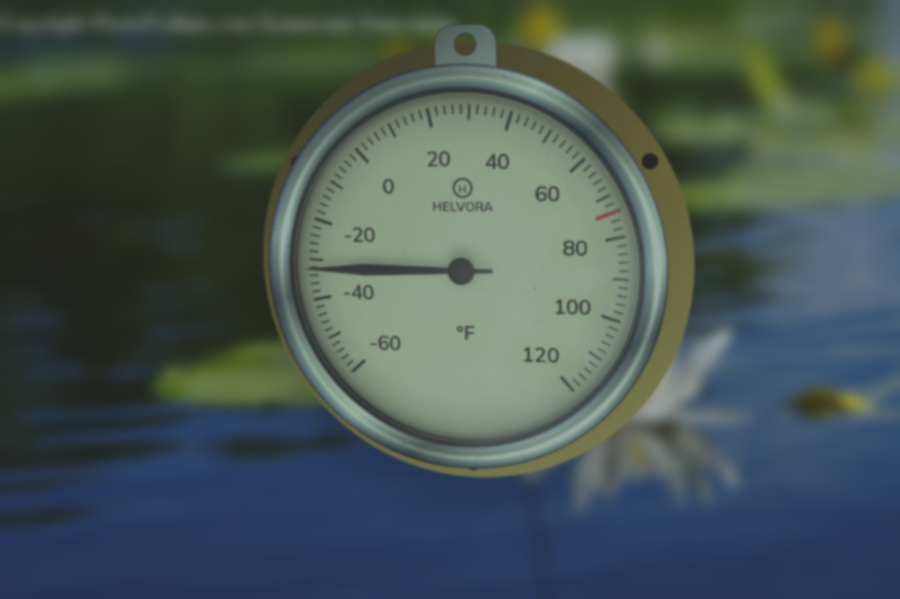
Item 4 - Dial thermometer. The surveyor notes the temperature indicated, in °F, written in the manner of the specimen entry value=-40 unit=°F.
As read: value=-32 unit=°F
